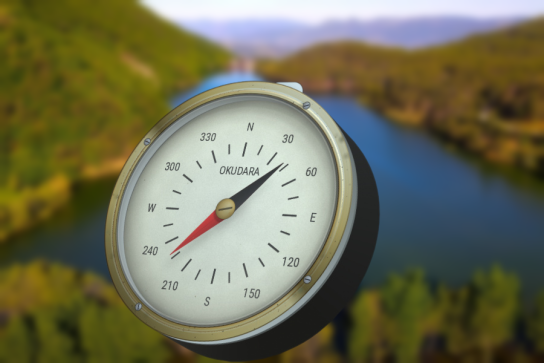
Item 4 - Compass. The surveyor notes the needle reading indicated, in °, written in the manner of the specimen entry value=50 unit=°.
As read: value=225 unit=°
